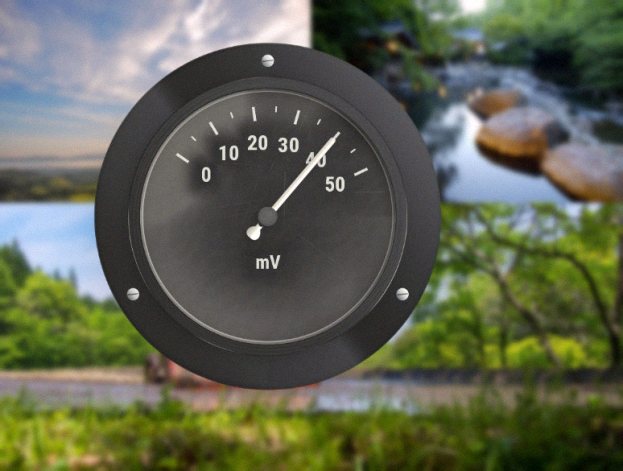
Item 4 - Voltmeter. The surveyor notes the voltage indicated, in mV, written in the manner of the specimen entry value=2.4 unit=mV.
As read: value=40 unit=mV
